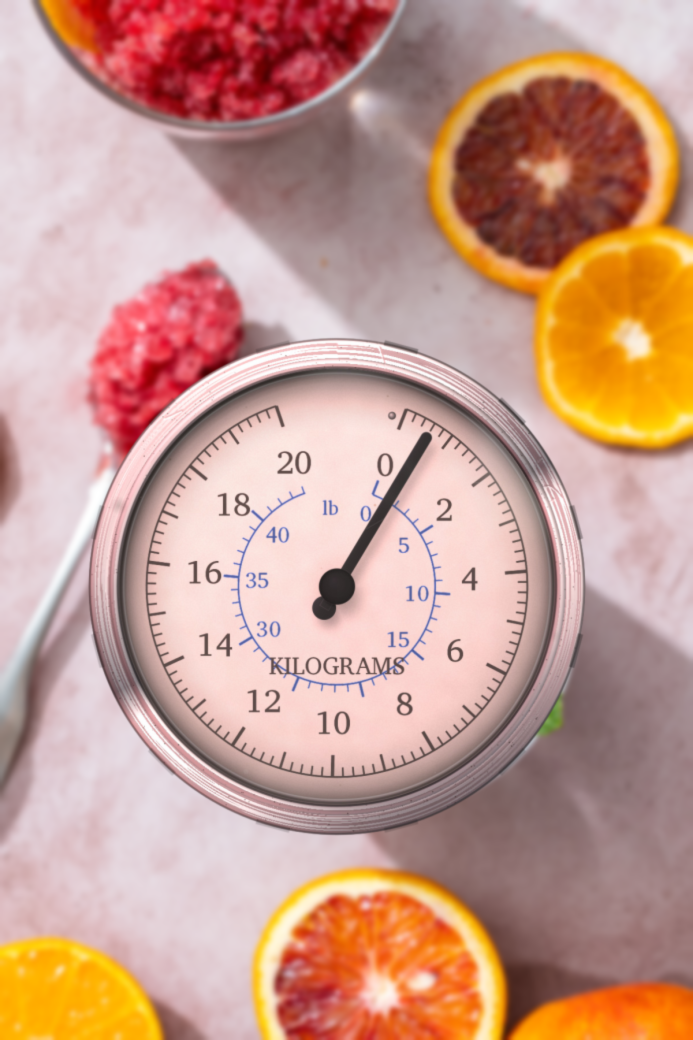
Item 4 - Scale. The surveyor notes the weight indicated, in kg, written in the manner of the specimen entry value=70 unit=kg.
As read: value=0.6 unit=kg
